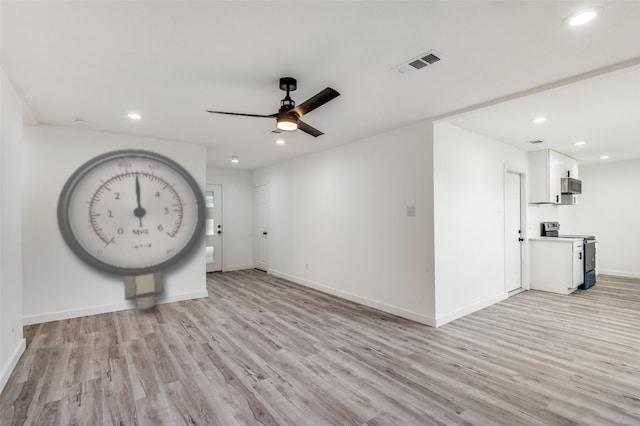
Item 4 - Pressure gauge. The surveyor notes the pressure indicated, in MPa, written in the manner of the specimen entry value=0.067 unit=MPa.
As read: value=3 unit=MPa
